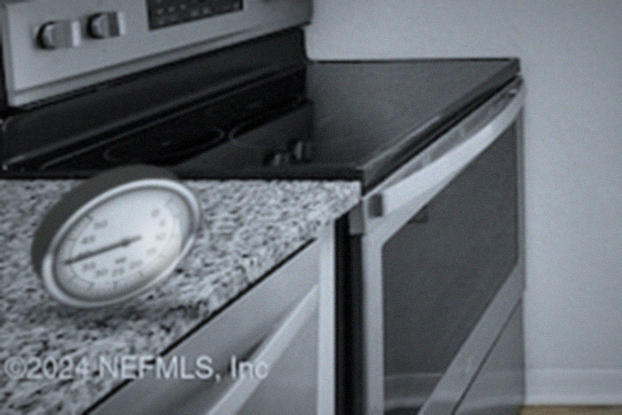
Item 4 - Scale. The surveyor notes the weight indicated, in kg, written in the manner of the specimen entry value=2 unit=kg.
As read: value=40 unit=kg
